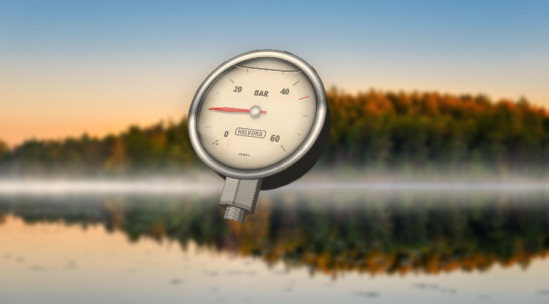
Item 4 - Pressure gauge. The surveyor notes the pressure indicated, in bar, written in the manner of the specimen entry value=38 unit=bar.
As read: value=10 unit=bar
